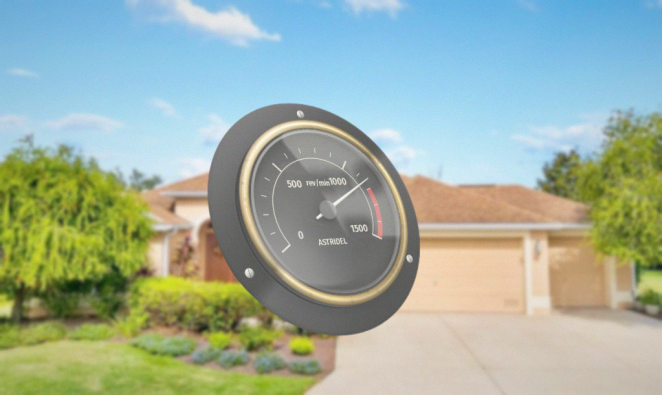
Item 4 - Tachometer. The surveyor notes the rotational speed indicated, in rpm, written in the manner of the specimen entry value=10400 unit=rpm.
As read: value=1150 unit=rpm
